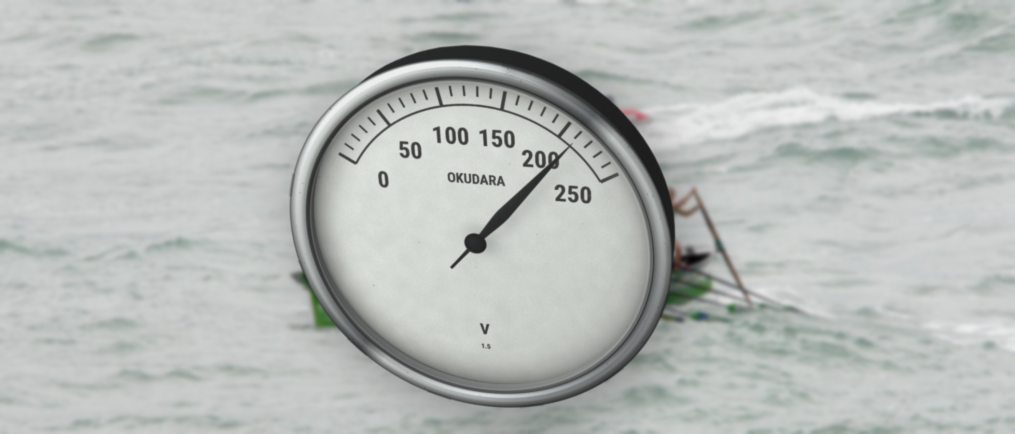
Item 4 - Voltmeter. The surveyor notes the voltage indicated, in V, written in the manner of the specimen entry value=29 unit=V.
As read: value=210 unit=V
